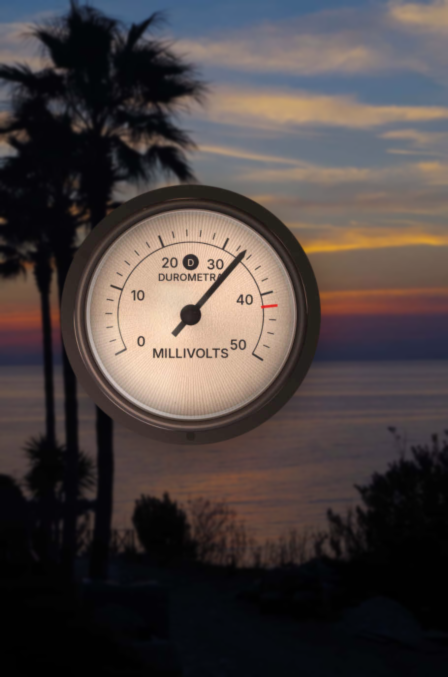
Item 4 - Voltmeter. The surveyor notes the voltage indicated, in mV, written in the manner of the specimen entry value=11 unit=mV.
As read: value=33 unit=mV
